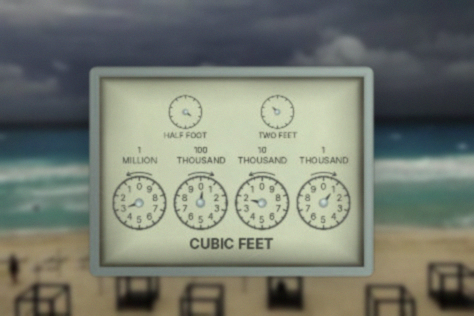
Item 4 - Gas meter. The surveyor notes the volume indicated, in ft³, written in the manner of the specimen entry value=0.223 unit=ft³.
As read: value=302100 unit=ft³
